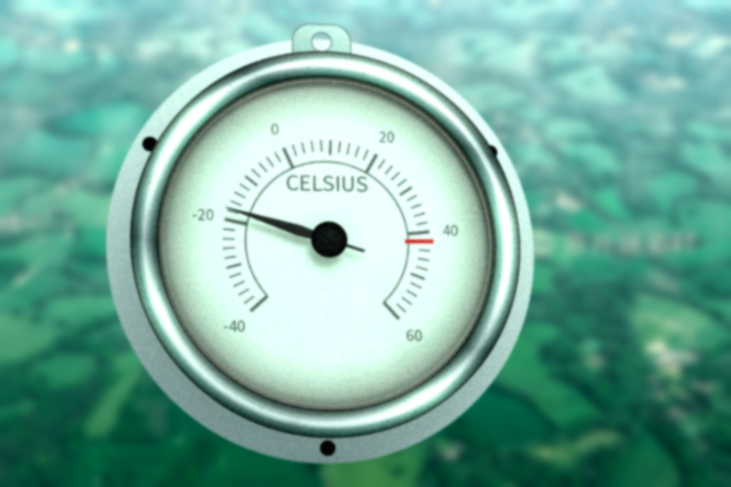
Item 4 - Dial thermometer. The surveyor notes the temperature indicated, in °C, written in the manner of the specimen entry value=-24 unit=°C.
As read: value=-18 unit=°C
